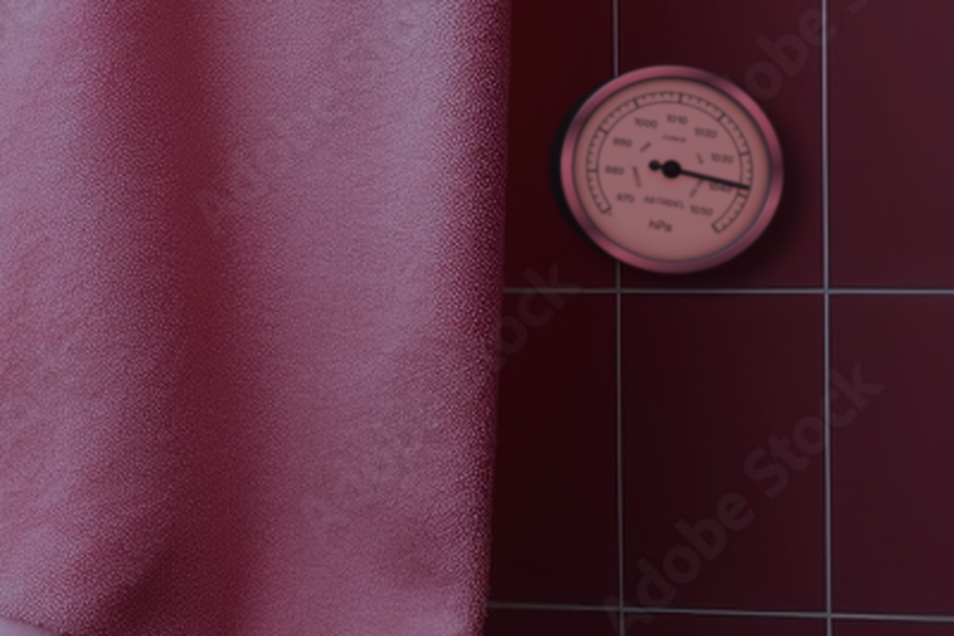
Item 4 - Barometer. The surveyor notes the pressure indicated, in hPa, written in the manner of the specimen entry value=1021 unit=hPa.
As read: value=1038 unit=hPa
